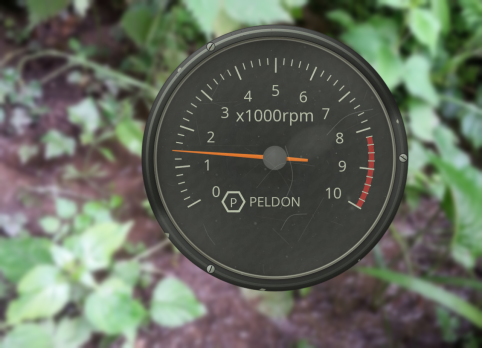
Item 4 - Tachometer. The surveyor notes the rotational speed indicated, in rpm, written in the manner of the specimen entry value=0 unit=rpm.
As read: value=1400 unit=rpm
